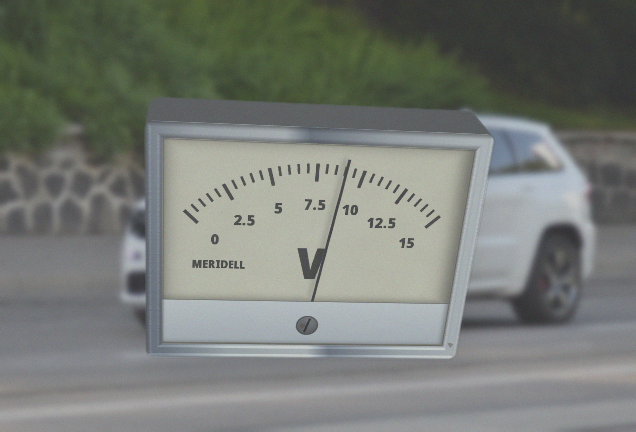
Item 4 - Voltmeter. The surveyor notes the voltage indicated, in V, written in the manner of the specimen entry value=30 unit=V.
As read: value=9 unit=V
